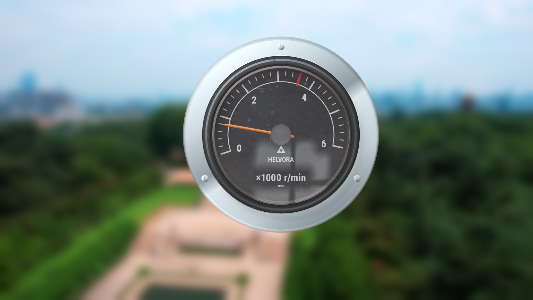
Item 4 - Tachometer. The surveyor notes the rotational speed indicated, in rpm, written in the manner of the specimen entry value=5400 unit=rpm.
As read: value=800 unit=rpm
